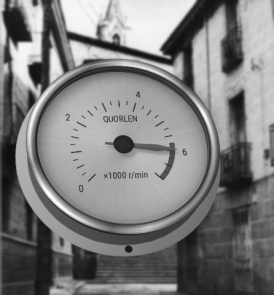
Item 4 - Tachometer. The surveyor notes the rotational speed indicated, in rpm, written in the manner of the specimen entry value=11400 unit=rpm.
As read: value=6000 unit=rpm
